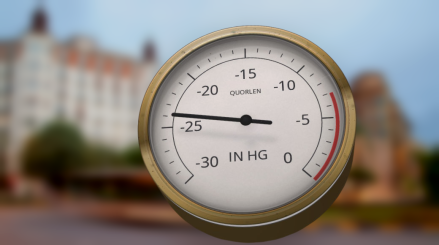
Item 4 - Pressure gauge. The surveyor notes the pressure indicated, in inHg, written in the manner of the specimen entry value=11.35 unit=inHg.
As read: value=-24 unit=inHg
